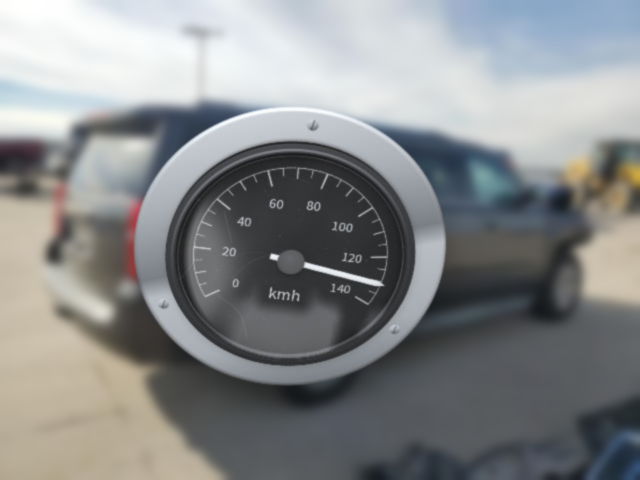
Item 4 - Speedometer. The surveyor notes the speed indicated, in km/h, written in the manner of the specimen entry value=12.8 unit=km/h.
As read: value=130 unit=km/h
